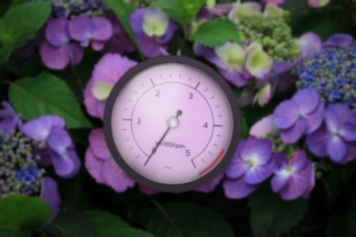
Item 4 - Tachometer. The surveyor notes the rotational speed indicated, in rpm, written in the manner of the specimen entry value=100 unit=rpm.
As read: value=0 unit=rpm
